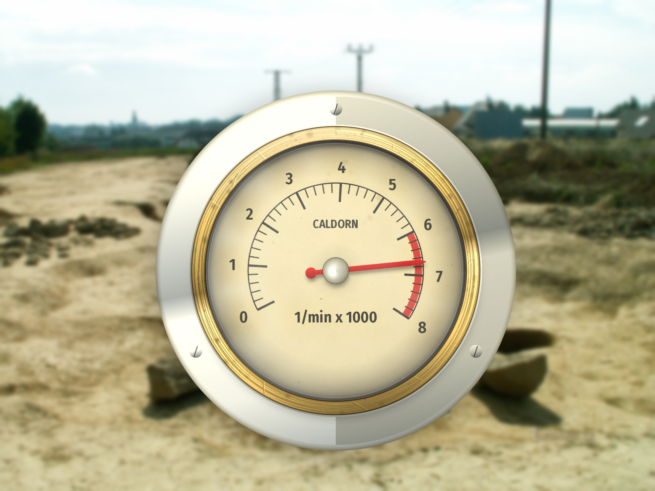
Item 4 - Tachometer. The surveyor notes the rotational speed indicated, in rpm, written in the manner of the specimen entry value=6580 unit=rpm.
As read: value=6700 unit=rpm
